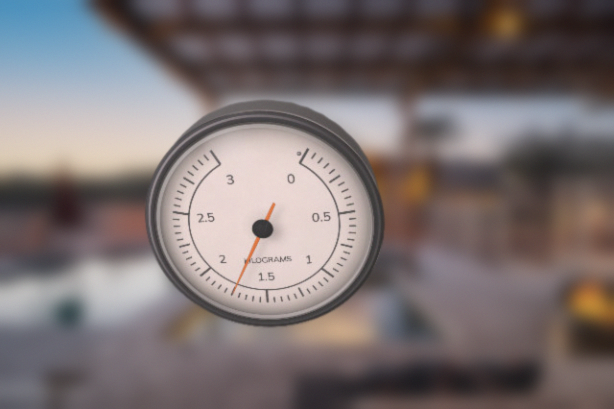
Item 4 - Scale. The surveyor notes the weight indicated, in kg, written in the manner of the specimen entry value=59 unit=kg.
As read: value=1.75 unit=kg
